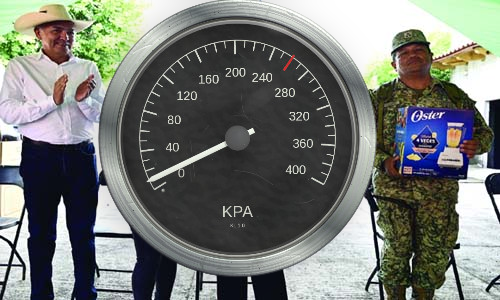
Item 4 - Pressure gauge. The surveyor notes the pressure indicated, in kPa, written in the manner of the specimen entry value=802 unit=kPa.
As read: value=10 unit=kPa
